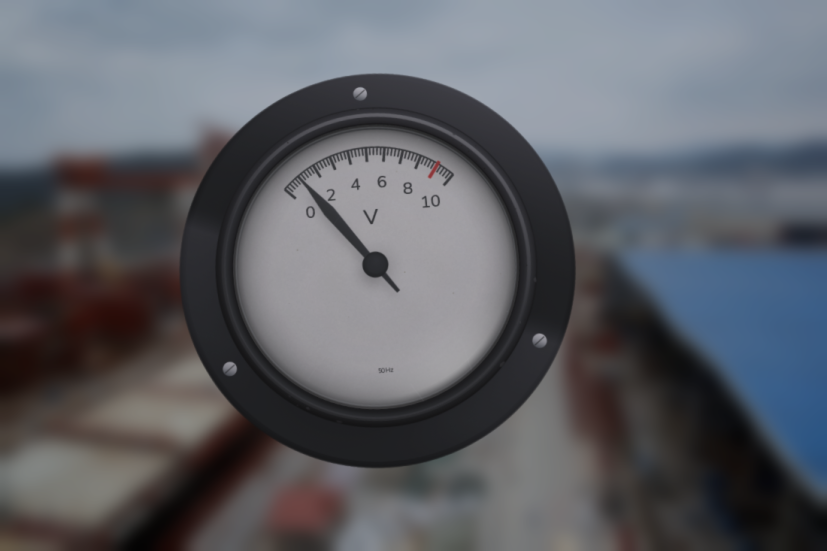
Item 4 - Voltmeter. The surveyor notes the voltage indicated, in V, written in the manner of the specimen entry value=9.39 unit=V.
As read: value=1 unit=V
